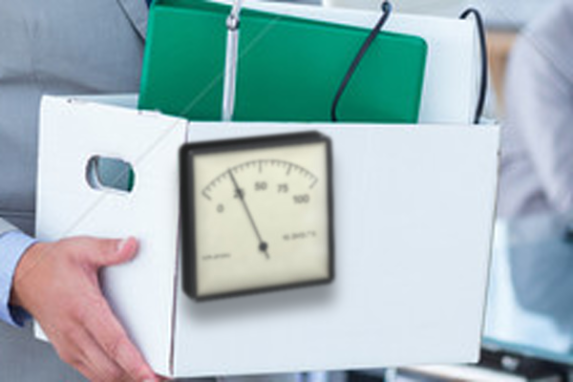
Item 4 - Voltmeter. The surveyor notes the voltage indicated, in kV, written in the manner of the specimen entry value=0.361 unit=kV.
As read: value=25 unit=kV
